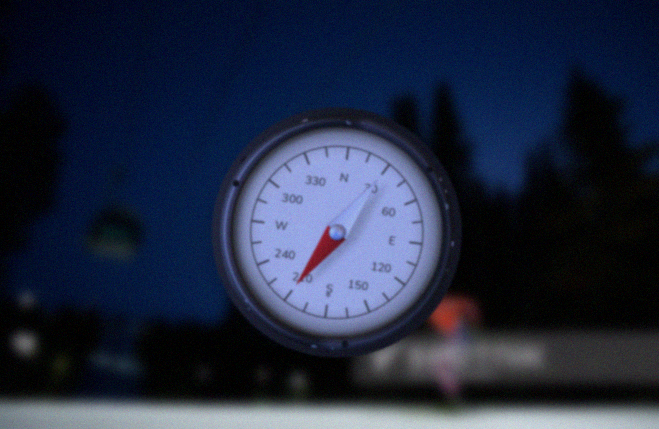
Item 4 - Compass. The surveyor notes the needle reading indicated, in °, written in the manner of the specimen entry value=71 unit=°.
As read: value=210 unit=°
